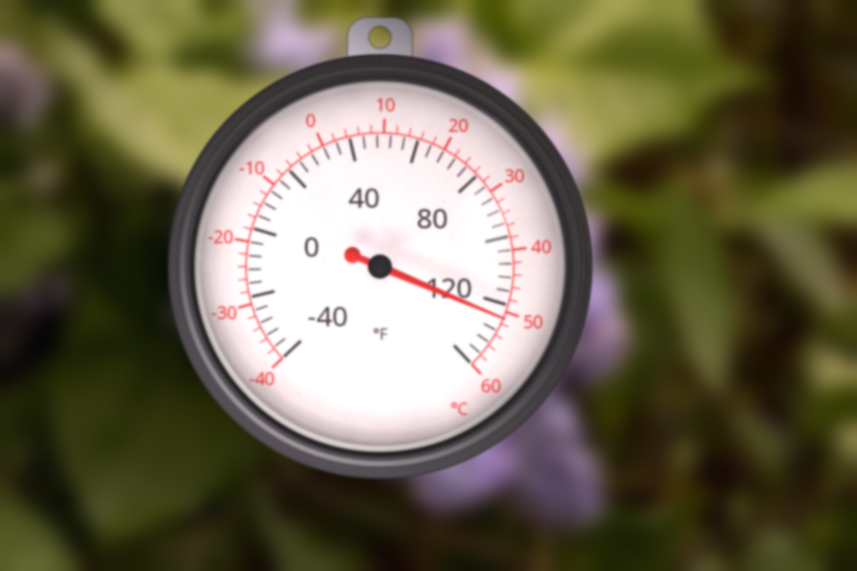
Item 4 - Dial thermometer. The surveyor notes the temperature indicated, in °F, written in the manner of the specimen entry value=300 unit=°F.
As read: value=124 unit=°F
